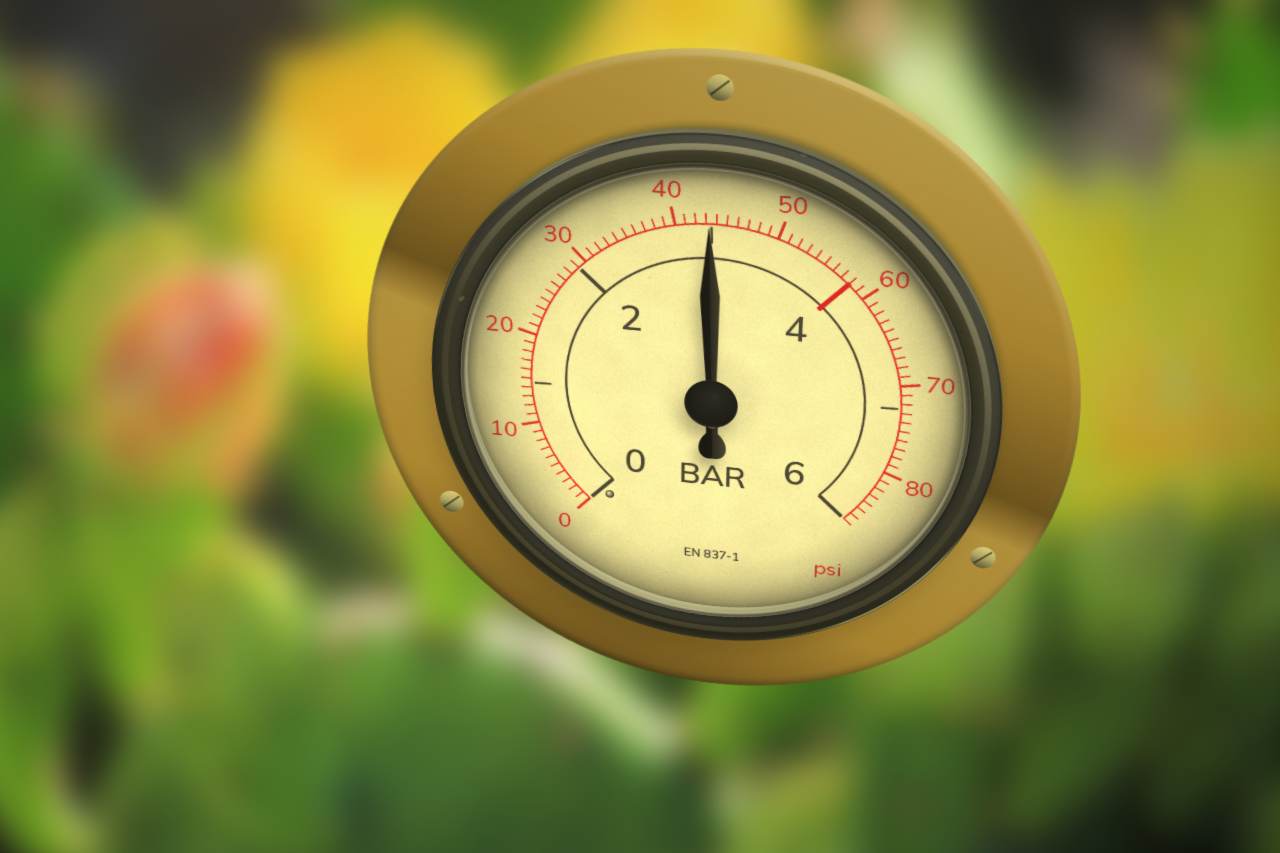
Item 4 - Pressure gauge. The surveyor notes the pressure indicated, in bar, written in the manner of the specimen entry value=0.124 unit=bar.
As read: value=3 unit=bar
